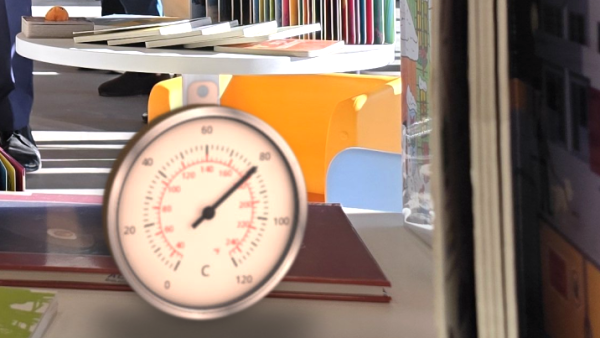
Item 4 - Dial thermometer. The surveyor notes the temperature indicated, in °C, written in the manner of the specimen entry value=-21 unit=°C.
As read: value=80 unit=°C
